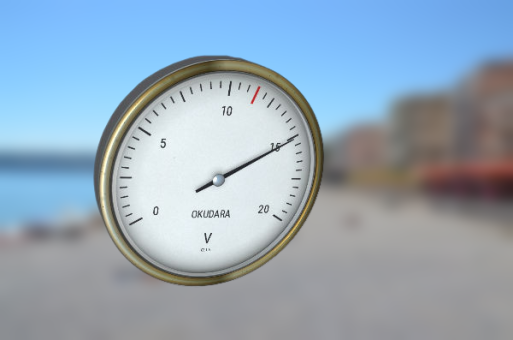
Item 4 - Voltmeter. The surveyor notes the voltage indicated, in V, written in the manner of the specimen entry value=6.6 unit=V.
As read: value=15 unit=V
